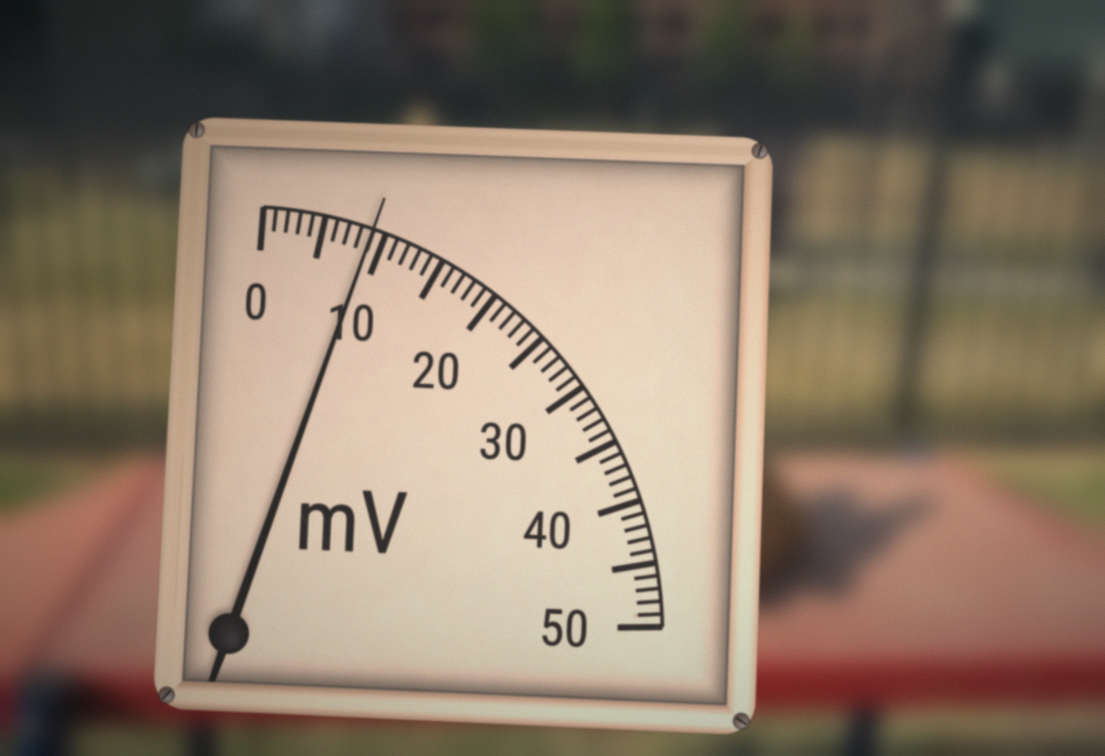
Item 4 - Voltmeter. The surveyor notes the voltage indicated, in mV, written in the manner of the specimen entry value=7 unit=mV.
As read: value=9 unit=mV
